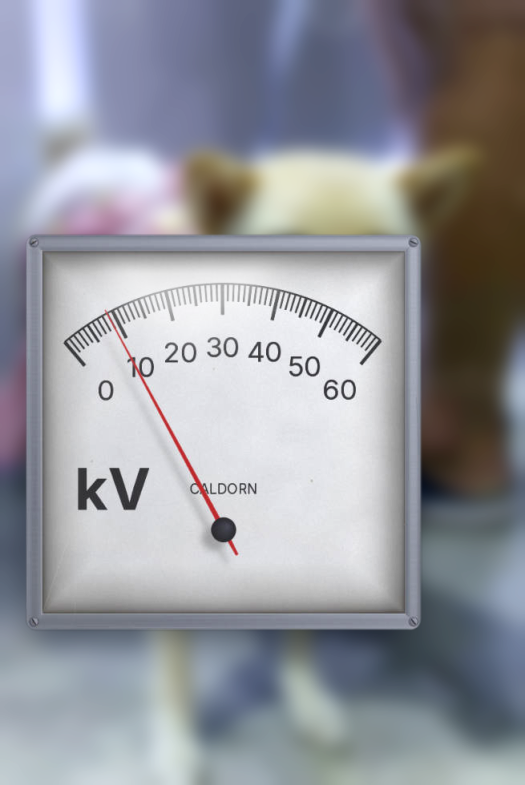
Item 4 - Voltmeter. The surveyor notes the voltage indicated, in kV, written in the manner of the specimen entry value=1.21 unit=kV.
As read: value=9 unit=kV
